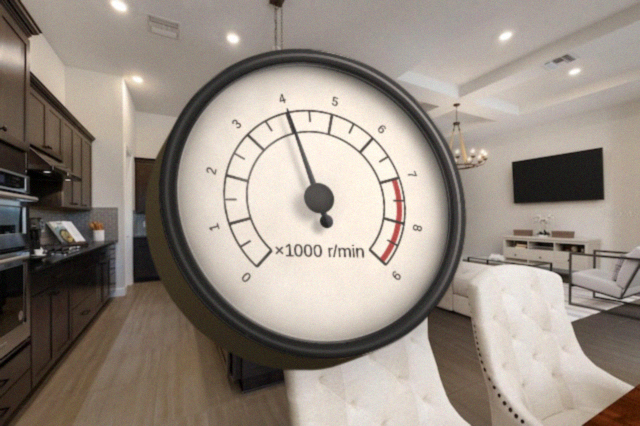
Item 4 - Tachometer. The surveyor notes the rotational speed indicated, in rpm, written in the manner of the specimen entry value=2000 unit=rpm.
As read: value=4000 unit=rpm
